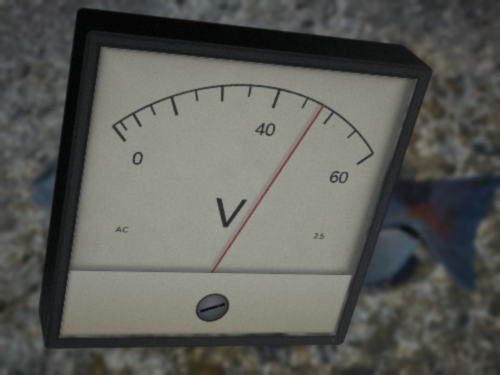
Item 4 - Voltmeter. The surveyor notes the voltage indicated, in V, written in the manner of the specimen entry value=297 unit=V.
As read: value=47.5 unit=V
